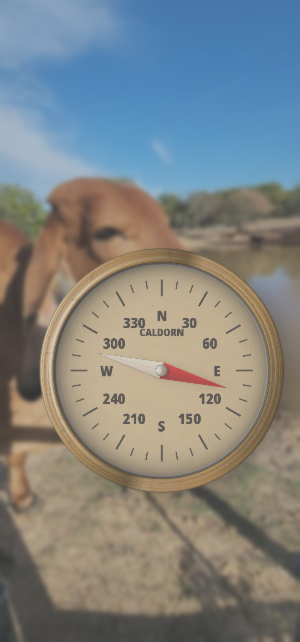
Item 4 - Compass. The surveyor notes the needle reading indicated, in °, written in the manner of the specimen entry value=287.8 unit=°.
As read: value=105 unit=°
